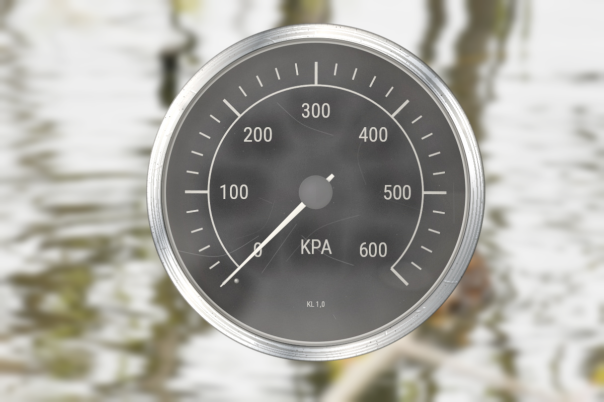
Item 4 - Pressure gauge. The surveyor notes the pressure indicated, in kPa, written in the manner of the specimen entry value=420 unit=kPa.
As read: value=0 unit=kPa
